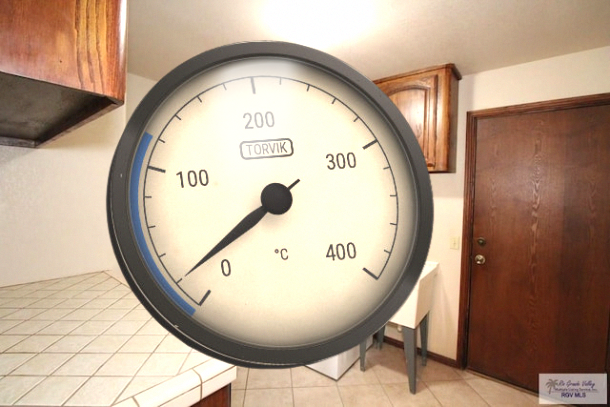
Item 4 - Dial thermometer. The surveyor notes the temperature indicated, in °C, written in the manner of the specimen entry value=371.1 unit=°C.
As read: value=20 unit=°C
